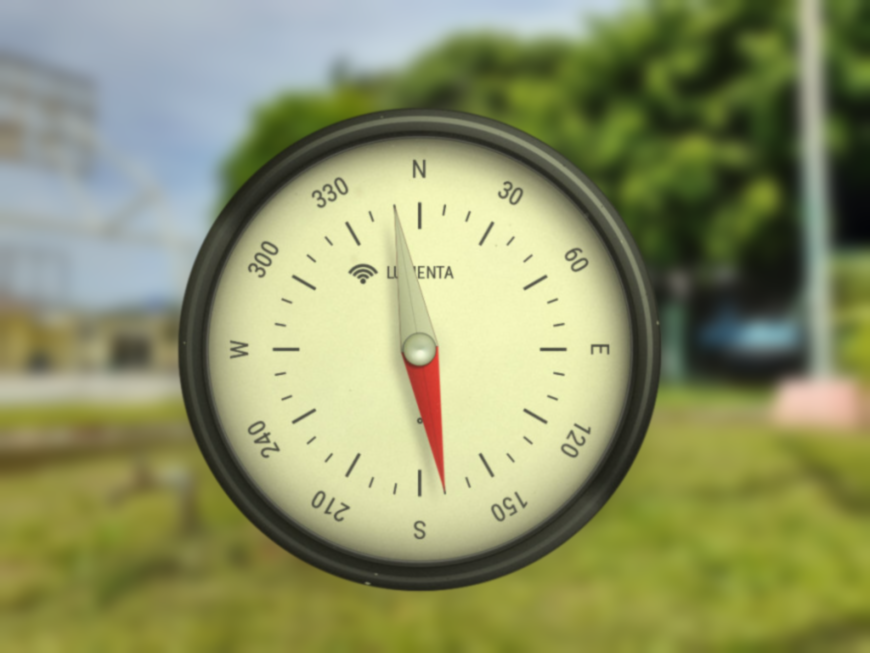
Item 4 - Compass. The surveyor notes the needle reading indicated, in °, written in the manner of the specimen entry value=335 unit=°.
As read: value=170 unit=°
